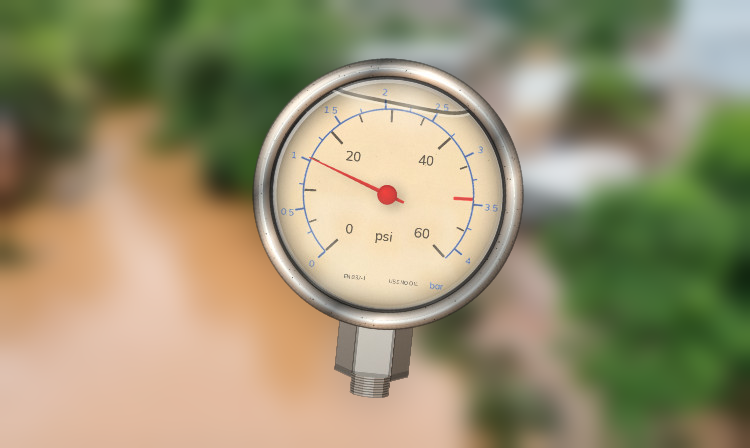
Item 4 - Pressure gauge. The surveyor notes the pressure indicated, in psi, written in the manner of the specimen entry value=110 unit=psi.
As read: value=15 unit=psi
